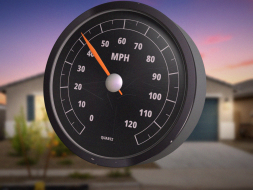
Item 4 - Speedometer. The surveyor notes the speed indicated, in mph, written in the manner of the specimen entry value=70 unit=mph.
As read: value=42.5 unit=mph
